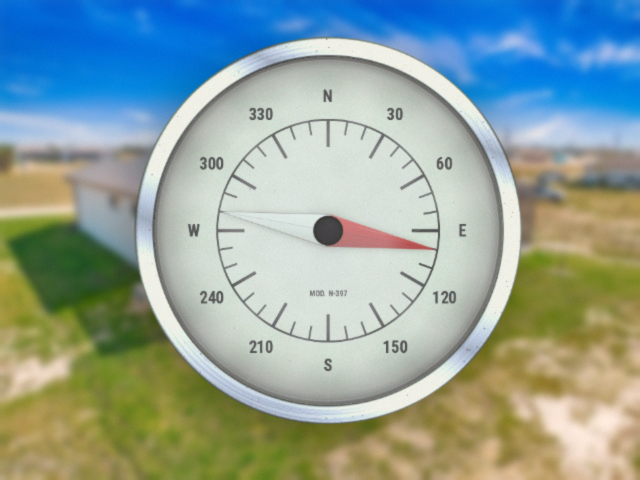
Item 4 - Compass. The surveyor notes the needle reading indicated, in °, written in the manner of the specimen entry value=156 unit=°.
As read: value=100 unit=°
